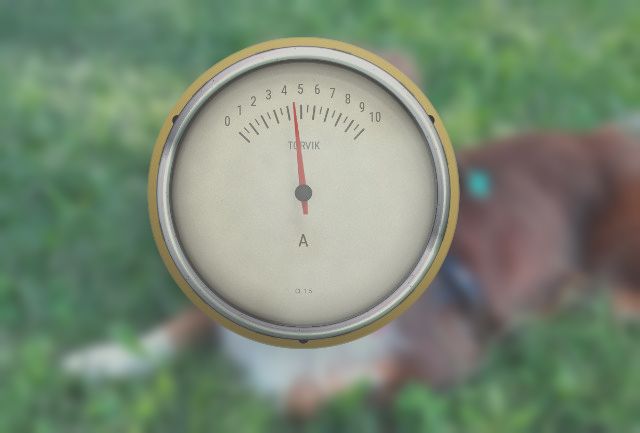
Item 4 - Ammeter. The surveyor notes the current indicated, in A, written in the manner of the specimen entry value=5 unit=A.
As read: value=4.5 unit=A
